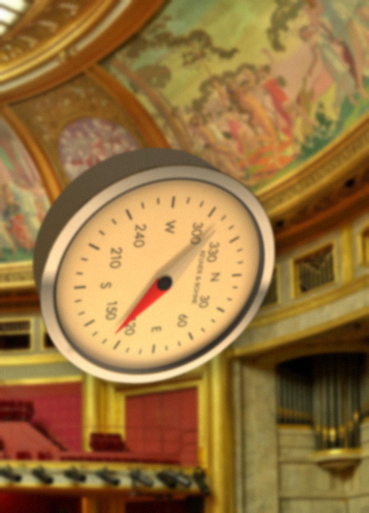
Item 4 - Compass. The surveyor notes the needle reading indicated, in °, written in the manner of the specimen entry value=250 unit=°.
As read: value=130 unit=°
